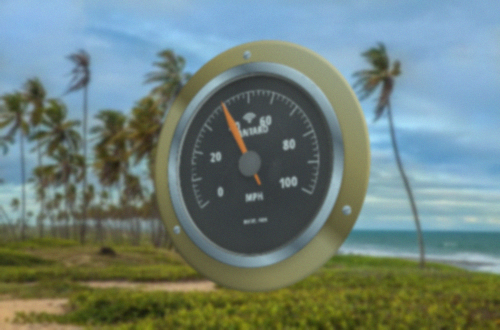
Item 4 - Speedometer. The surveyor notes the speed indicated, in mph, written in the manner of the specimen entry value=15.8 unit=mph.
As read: value=40 unit=mph
